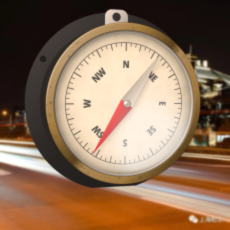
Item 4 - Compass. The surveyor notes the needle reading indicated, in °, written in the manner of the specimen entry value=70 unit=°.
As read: value=215 unit=°
